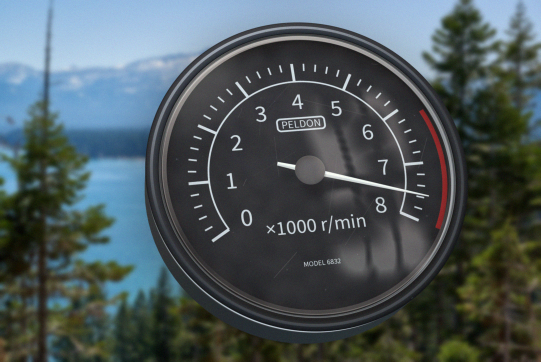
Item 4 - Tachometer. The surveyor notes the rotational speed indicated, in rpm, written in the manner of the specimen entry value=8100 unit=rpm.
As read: value=7600 unit=rpm
